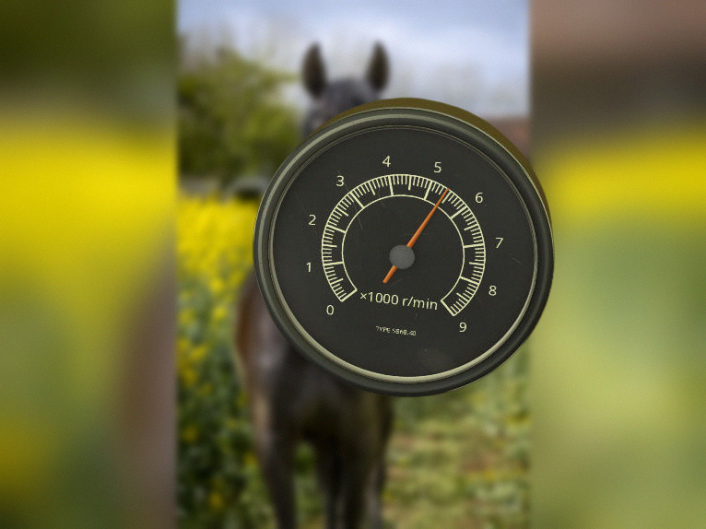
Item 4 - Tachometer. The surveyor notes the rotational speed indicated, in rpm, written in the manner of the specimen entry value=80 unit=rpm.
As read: value=5400 unit=rpm
